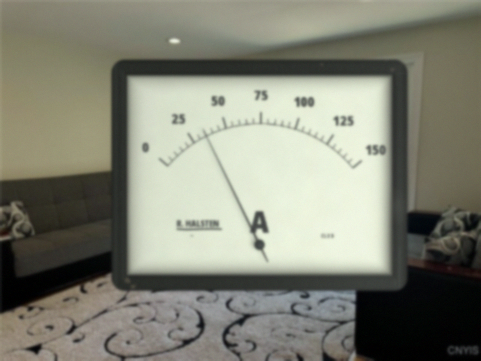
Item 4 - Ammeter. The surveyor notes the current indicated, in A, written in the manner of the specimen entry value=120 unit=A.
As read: value=35 unit=A
